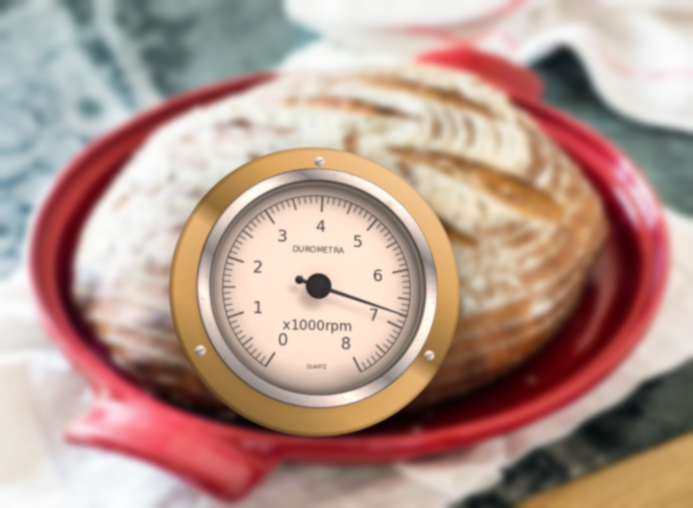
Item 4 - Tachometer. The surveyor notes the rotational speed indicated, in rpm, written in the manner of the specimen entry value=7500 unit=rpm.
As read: value=6800 unit=rpm
